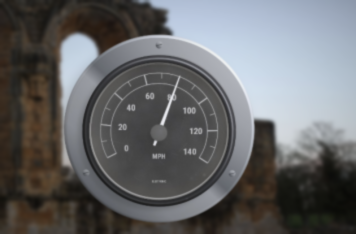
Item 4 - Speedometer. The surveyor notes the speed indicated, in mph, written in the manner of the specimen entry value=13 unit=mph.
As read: value=80 unit=mph
